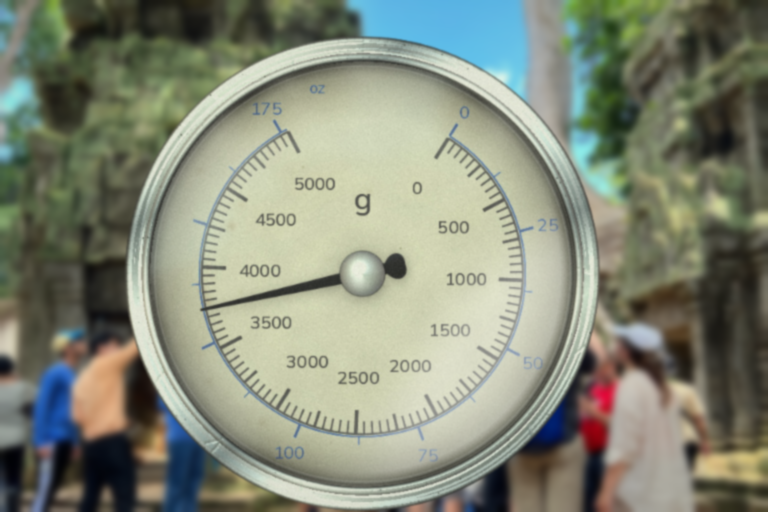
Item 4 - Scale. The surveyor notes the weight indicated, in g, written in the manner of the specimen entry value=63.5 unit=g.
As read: value=3750 unit=g
